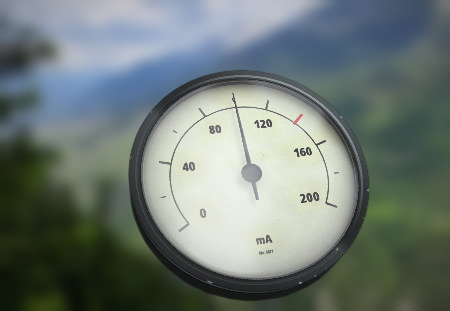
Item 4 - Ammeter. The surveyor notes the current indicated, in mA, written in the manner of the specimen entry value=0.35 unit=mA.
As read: value=100 unit=mA
